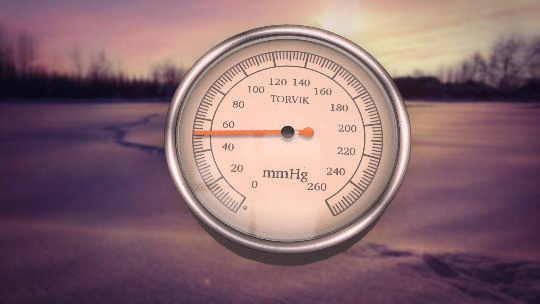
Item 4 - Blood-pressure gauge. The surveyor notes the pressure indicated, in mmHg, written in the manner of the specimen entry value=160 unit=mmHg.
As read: value=50 unit=mmHg
